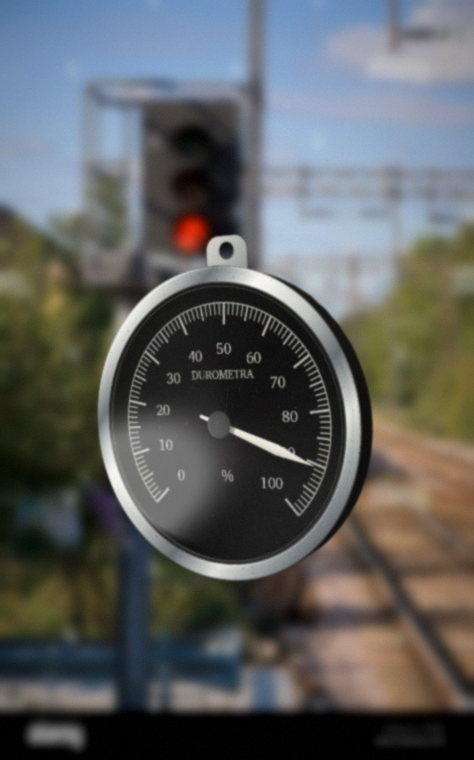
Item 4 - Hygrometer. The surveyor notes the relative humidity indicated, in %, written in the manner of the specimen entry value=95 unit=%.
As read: value=90 unit=%
